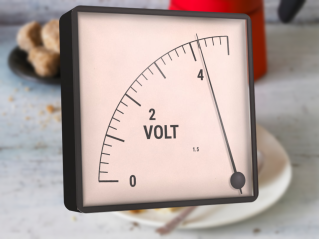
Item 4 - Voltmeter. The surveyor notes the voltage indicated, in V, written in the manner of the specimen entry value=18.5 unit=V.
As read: value=4.2 unit=V
